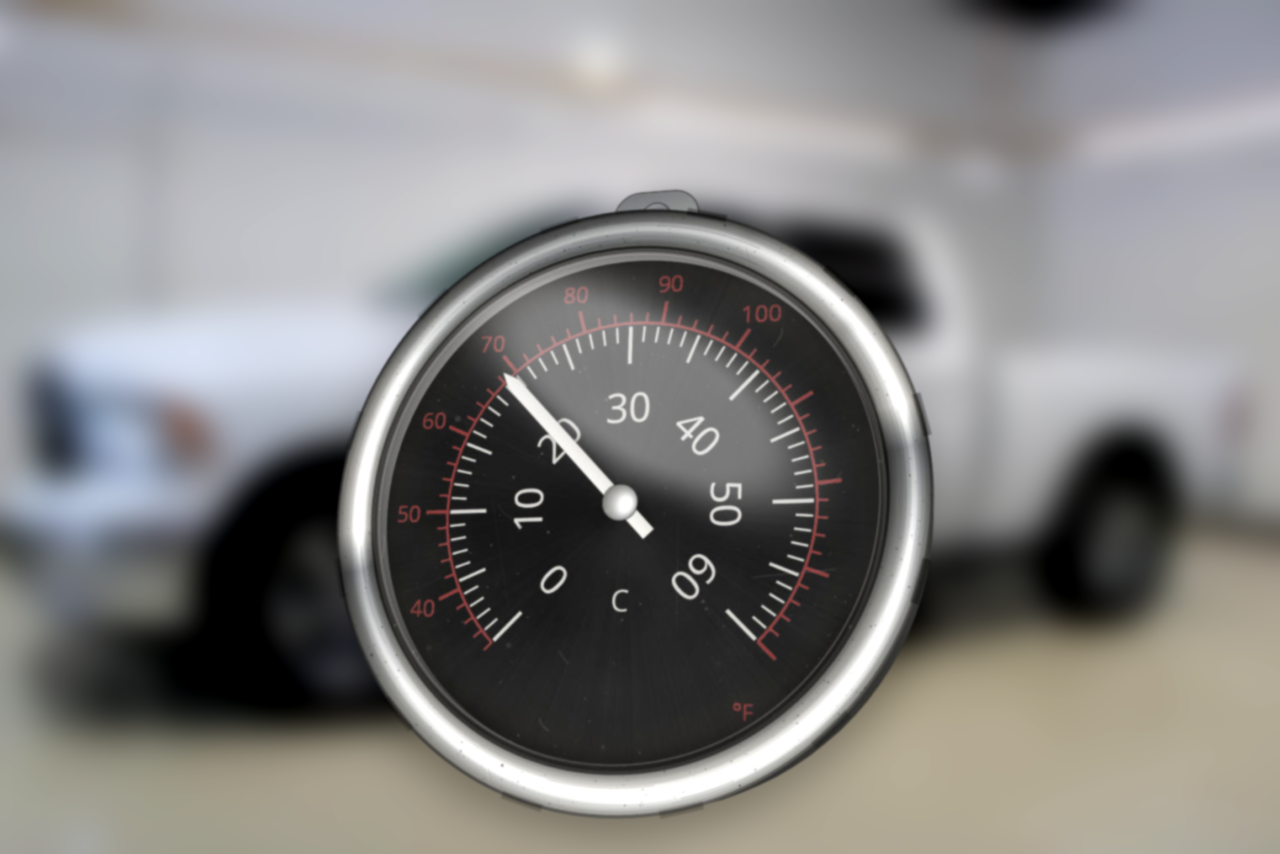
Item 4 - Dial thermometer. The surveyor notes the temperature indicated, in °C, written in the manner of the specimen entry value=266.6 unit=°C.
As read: value=20.5 unit=°C
